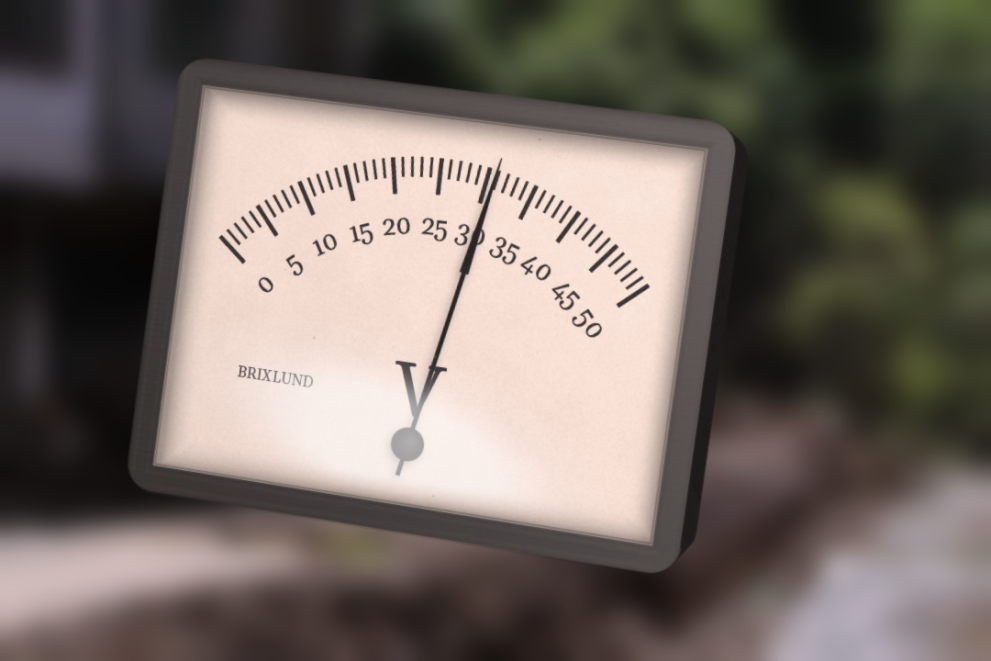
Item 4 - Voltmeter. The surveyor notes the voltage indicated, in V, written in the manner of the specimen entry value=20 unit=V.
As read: value=31 unit=V
